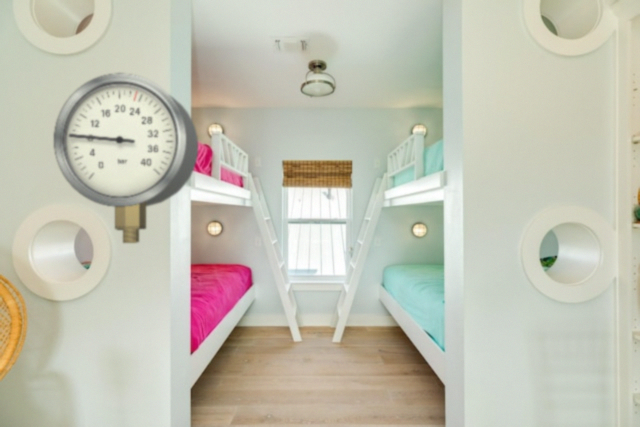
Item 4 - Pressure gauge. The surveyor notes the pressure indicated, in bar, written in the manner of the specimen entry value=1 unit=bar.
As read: value=8 unit=bar
